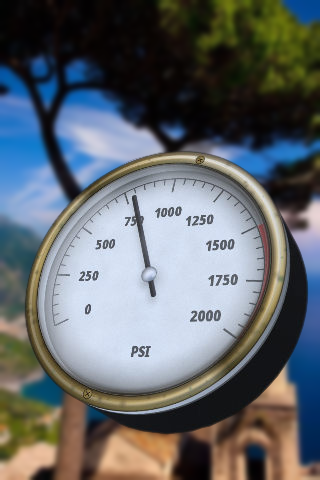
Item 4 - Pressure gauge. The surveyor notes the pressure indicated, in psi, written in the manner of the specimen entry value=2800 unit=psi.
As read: value=800 unit=psi
